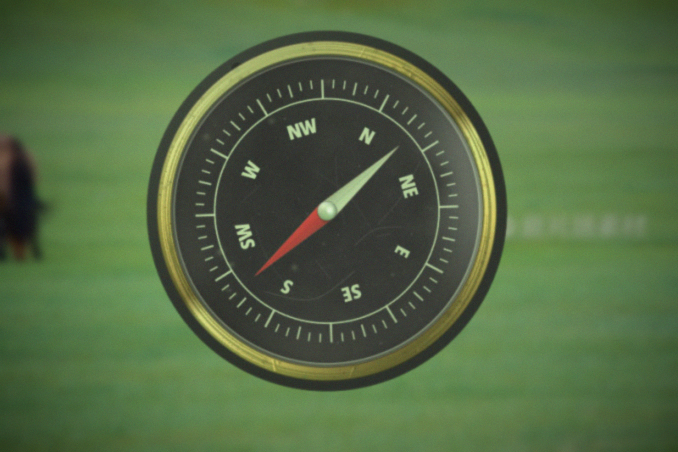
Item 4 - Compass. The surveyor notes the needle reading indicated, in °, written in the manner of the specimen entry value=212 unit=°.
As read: value=200 unit=°
